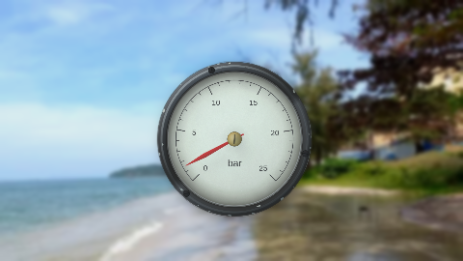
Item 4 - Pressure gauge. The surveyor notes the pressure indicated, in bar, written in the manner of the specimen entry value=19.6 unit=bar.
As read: value=1.5 unit=bar
